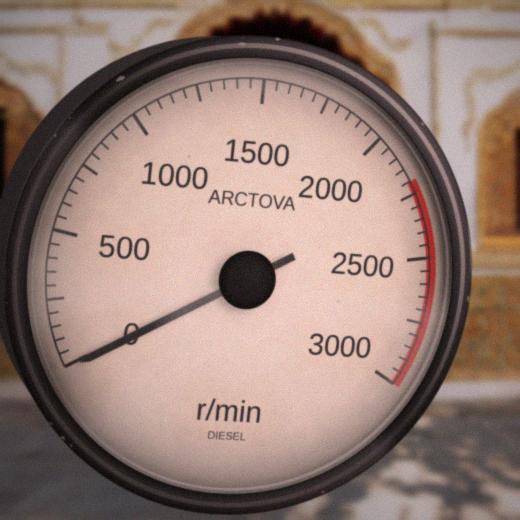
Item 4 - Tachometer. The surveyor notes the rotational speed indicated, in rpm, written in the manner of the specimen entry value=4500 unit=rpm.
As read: value=0 unit=rpm
